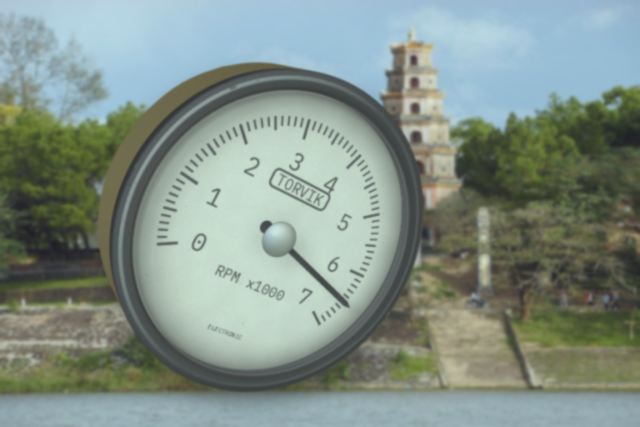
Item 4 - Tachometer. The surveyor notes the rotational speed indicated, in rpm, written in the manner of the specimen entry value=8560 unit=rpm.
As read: value=6500 unit=rpm
